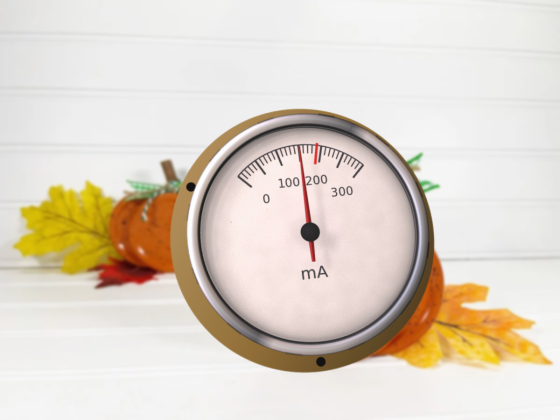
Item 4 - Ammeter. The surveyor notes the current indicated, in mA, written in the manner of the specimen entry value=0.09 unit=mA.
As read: value=150 unit=mA
